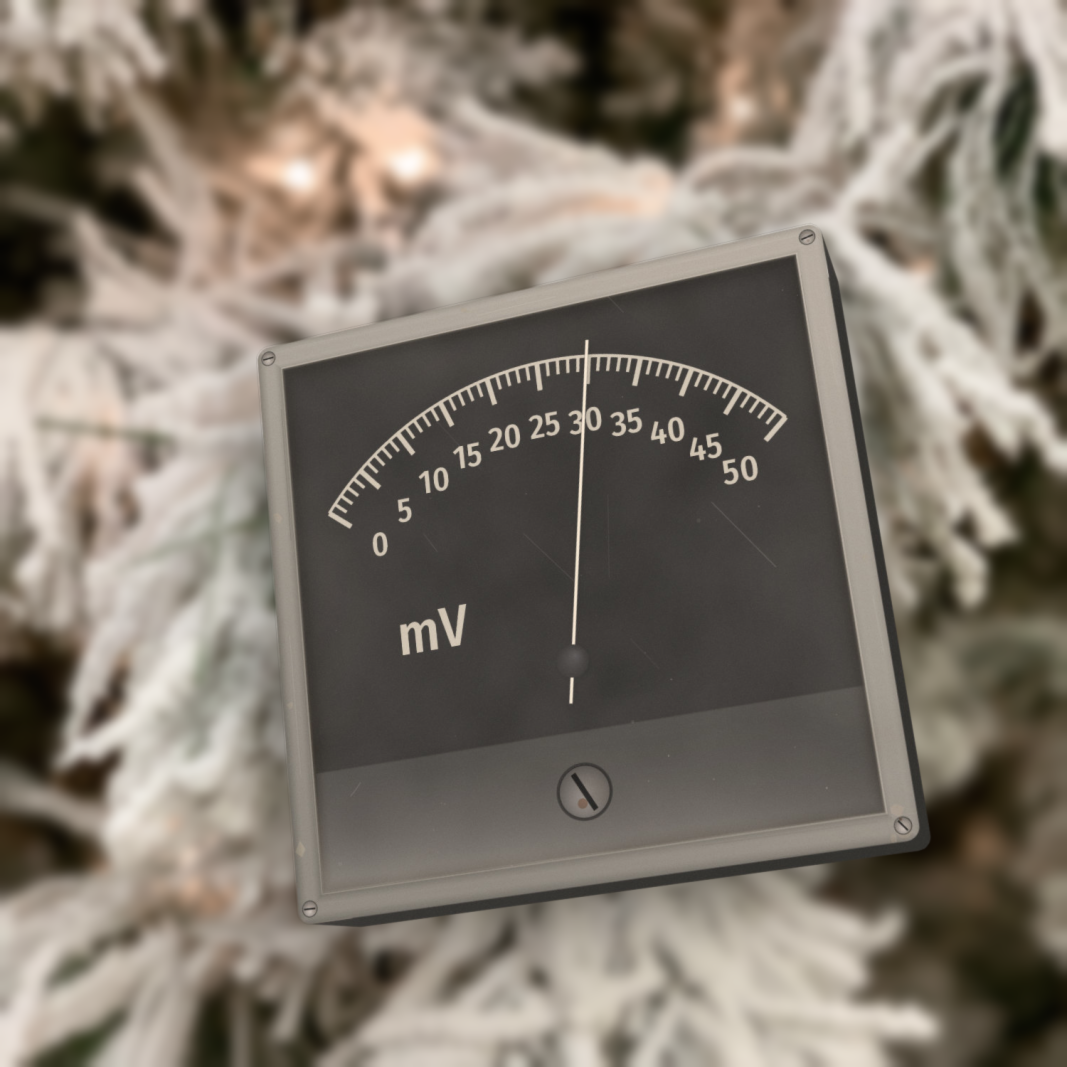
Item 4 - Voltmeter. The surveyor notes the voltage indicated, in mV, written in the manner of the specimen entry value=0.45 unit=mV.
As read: value=30 unit=mV
